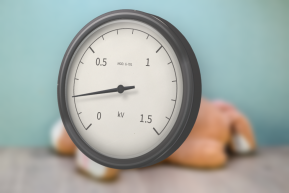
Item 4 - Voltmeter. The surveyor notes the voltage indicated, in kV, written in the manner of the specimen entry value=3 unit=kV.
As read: value=0.2 unit=kV
